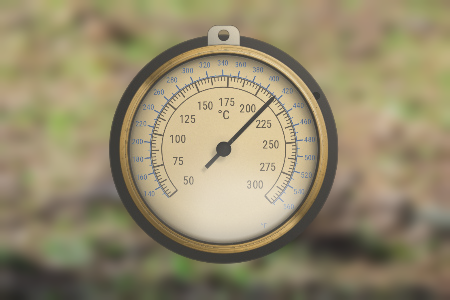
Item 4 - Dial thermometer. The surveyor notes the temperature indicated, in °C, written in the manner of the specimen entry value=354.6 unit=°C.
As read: value=212.5 unit=°C
